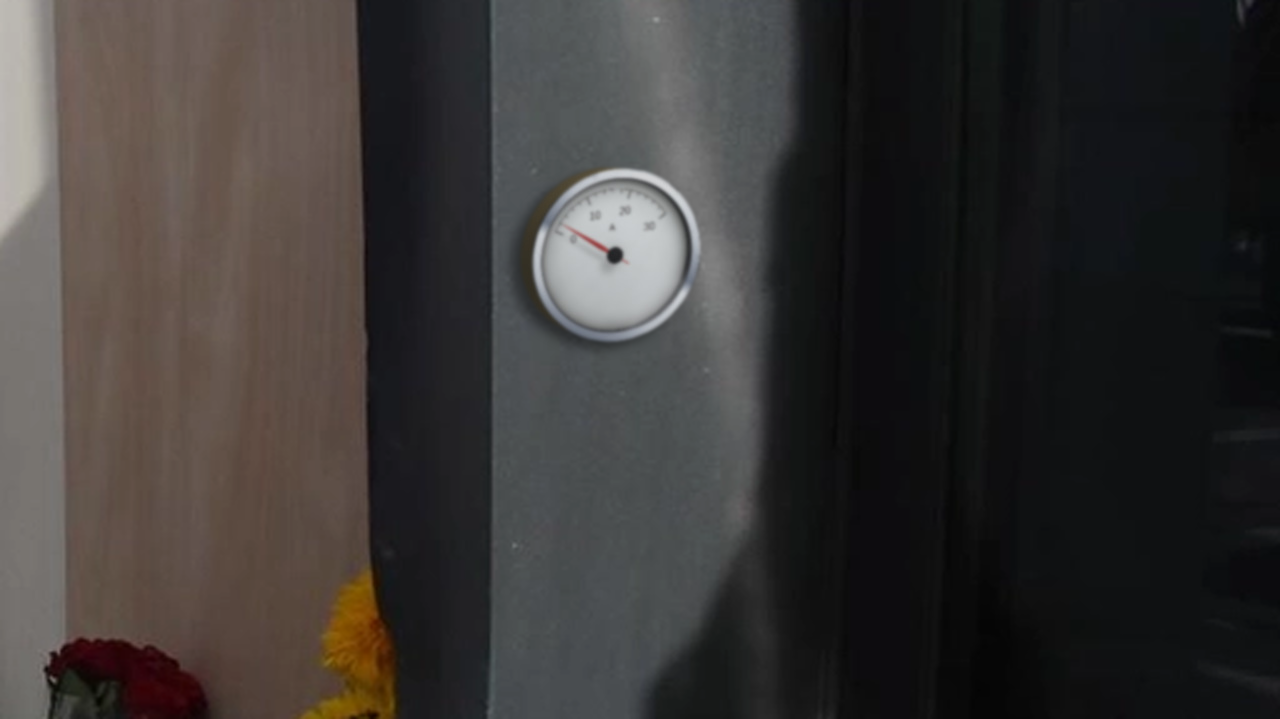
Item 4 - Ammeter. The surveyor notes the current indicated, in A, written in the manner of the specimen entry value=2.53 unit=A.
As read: value=2 unit=A
